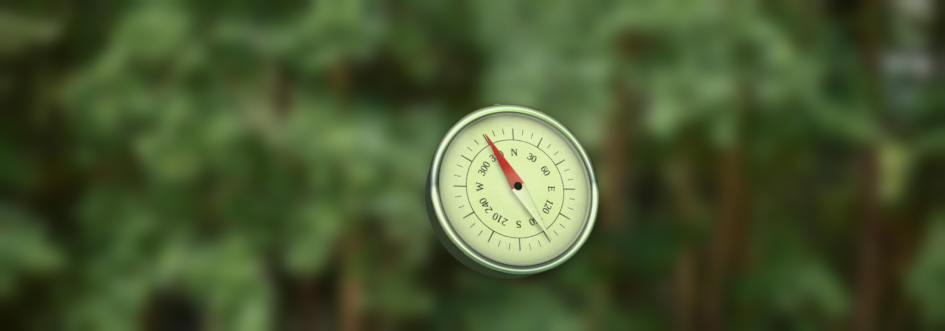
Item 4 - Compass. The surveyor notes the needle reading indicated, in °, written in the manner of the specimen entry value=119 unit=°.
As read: value=330 unit=°
